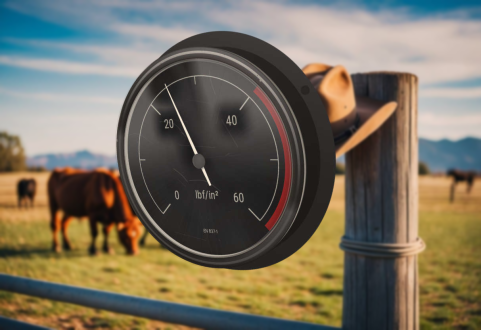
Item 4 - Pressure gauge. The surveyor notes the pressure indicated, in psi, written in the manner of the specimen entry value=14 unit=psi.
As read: value=25 unit=psi
